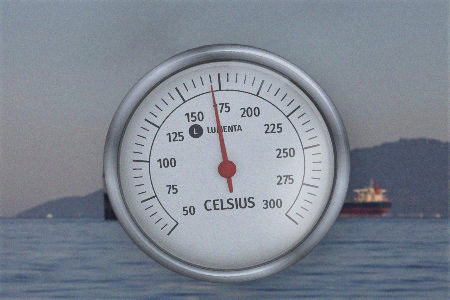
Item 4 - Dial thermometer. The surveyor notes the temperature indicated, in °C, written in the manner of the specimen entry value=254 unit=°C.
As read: value=170 unit=°C
